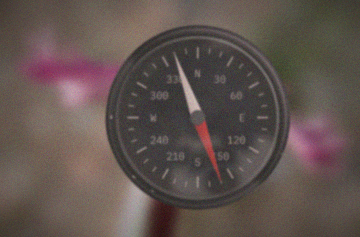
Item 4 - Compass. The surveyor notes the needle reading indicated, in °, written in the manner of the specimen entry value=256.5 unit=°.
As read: value=160 unit=°
